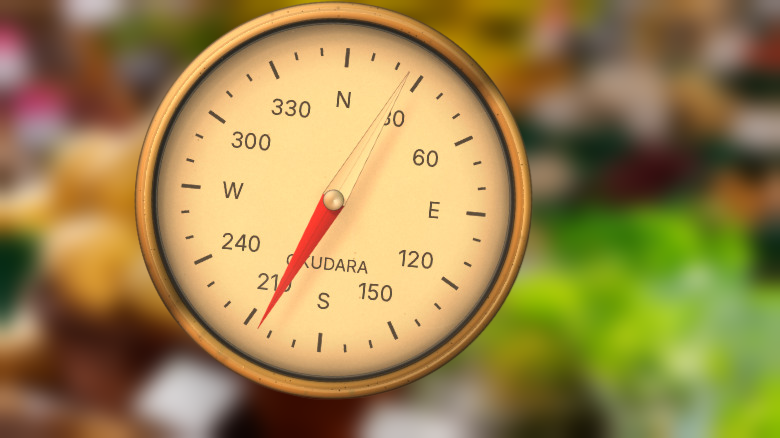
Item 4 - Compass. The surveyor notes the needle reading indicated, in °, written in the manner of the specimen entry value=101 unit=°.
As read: value=205 unit=°
